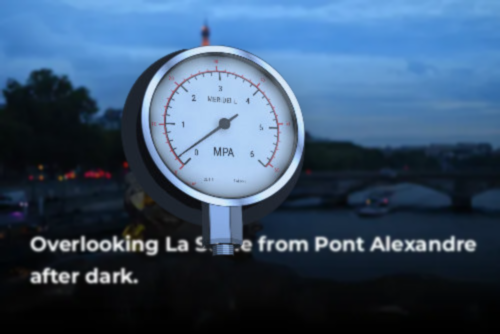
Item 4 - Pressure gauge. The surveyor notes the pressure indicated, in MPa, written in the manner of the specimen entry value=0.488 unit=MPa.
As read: value=0.2 unit=MPa
